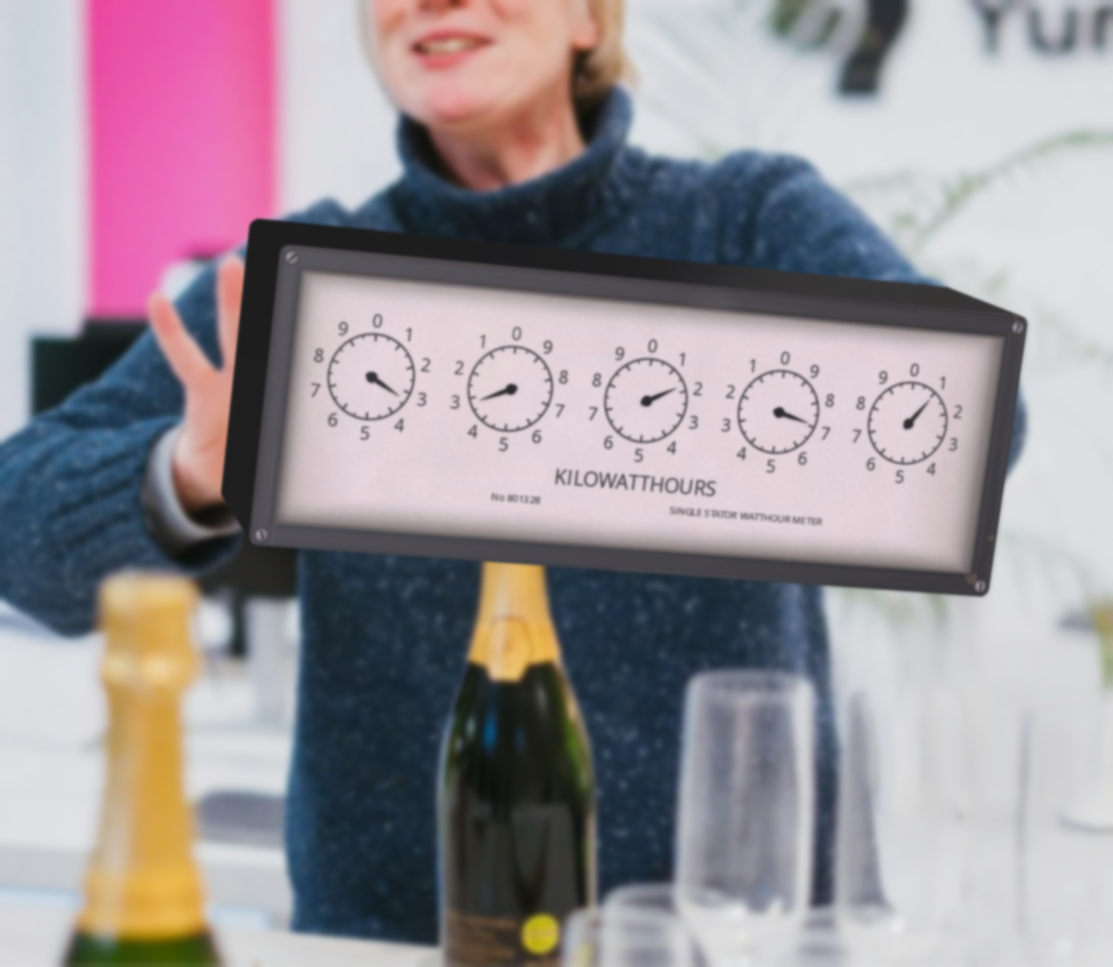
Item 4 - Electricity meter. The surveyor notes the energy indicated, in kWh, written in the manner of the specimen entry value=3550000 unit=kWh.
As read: value=33171 unit=kWh
